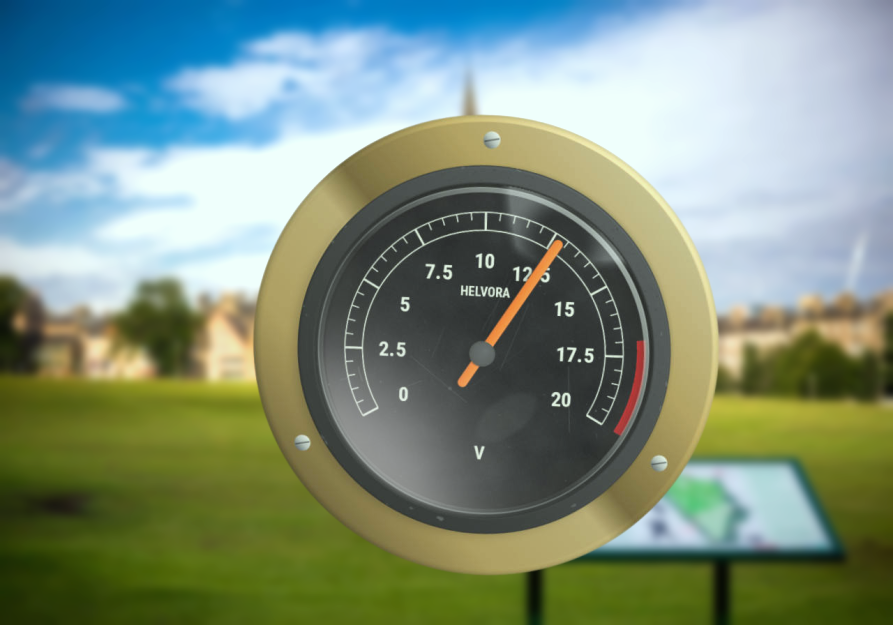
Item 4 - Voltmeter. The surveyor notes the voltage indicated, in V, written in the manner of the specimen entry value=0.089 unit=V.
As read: value=12.75 unit=V
